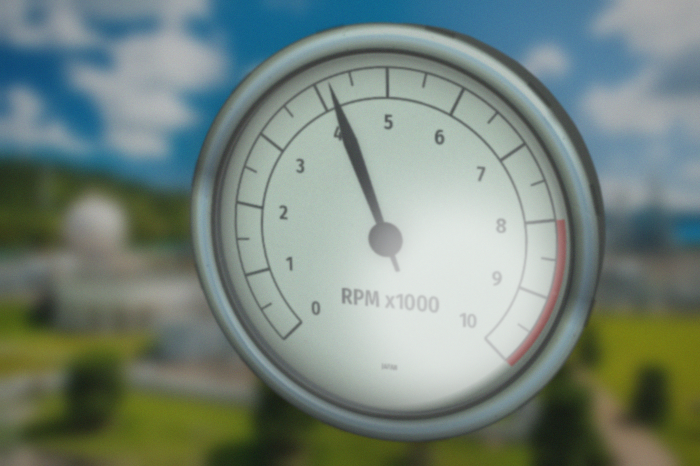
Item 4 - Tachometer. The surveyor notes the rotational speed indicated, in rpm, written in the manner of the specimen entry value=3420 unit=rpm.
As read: value=4250 unit=rpm
